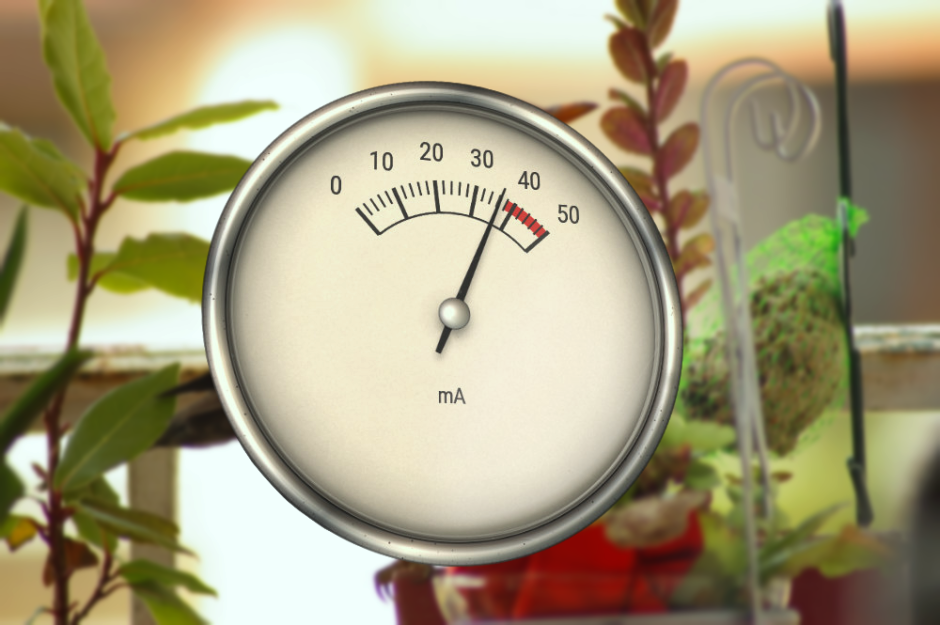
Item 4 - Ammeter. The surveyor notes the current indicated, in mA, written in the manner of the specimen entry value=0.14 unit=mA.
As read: value=36 unit=mA
